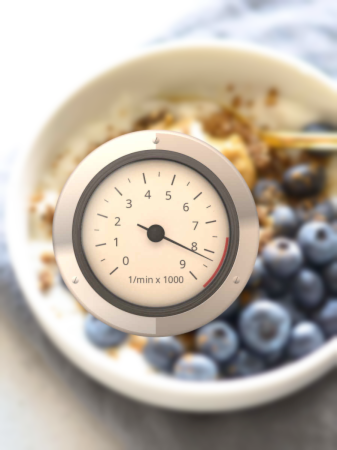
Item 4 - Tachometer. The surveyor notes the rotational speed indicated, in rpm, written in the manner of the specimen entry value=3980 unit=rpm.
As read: value=8250 unit=rpm
